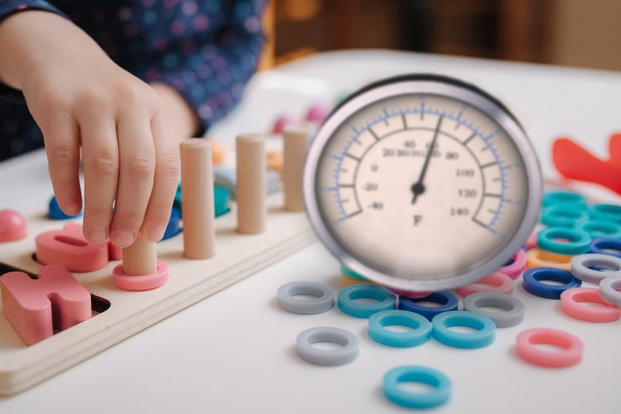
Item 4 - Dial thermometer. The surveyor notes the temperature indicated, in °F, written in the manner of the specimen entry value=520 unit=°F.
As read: value=60 unit=°F
